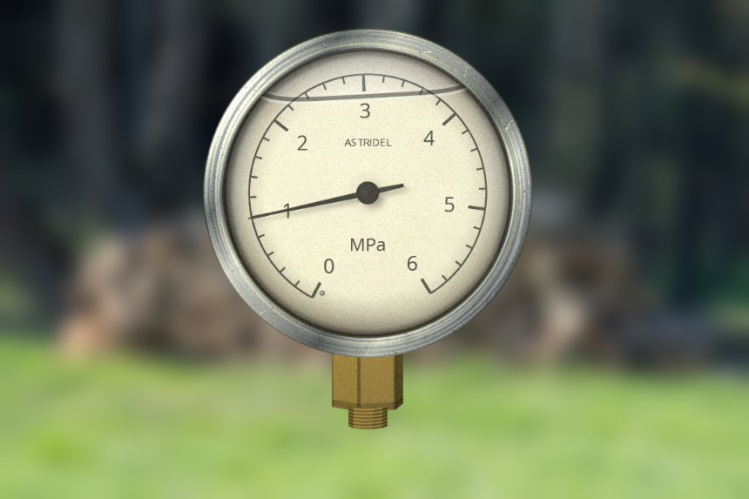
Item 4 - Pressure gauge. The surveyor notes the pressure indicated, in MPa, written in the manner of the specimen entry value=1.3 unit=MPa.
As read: value=1 unit=MPa
